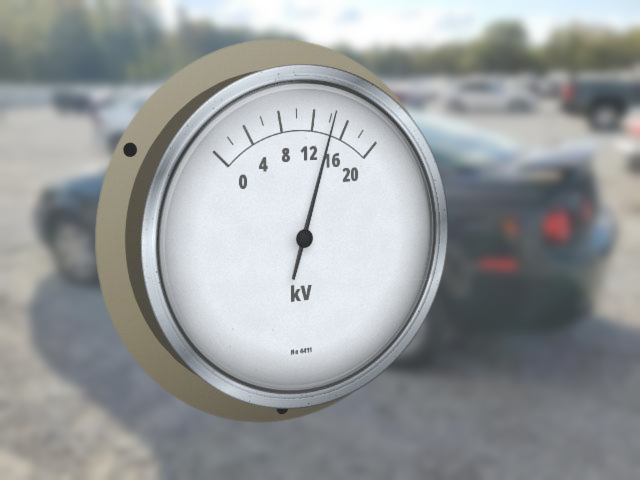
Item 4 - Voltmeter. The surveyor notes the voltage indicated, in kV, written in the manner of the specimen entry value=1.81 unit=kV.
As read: value=14 unit=kV
